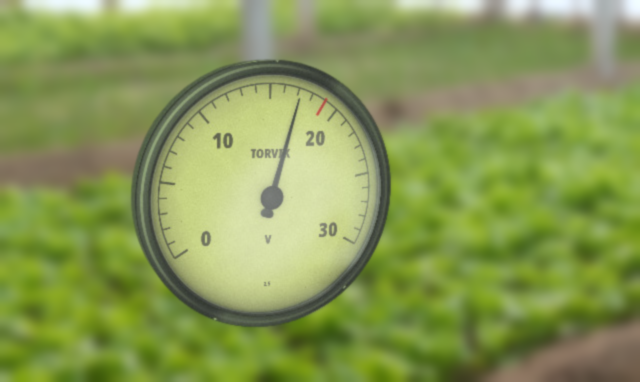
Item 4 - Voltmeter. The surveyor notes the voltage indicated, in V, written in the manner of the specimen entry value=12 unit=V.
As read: value=17 unit=V
